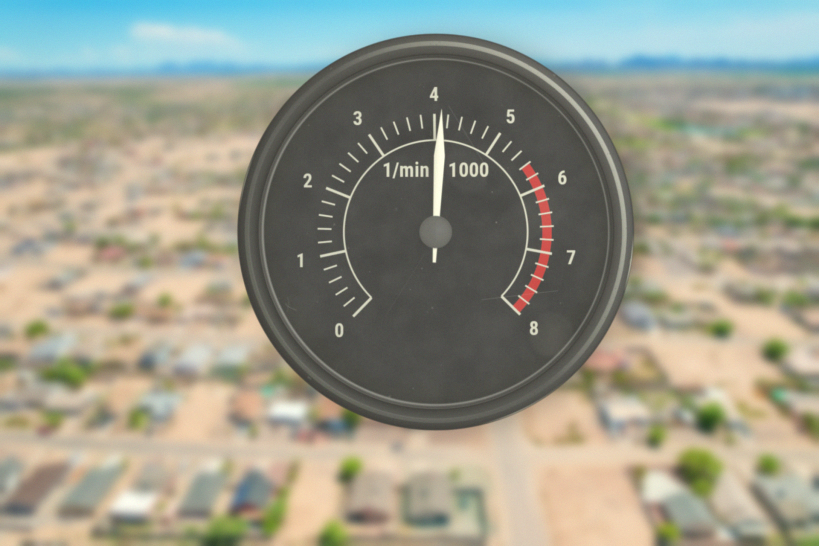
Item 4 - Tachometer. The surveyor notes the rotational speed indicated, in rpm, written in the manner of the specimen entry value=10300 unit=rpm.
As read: value=4100 unit=rpm
